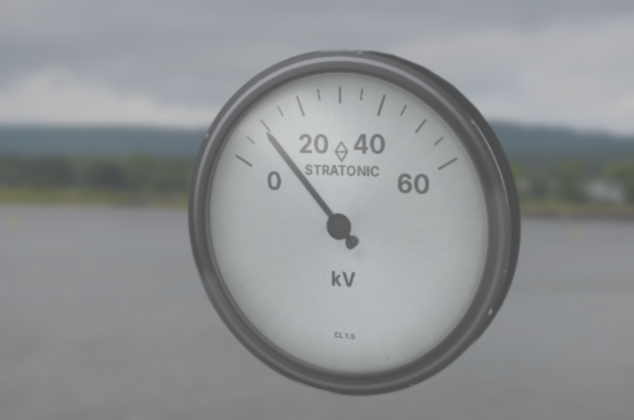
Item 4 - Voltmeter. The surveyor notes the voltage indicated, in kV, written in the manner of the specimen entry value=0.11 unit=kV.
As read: value=10 unit=kV
